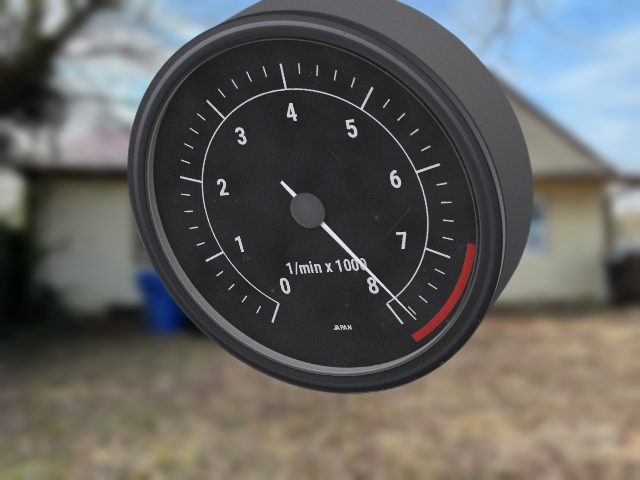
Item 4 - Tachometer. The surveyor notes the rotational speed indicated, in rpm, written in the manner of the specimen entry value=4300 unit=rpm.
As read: value=7800 unit=rpm
